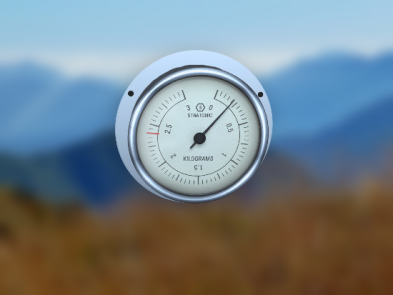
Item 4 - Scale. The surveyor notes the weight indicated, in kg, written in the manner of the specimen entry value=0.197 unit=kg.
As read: value=0.2 unit=kg
